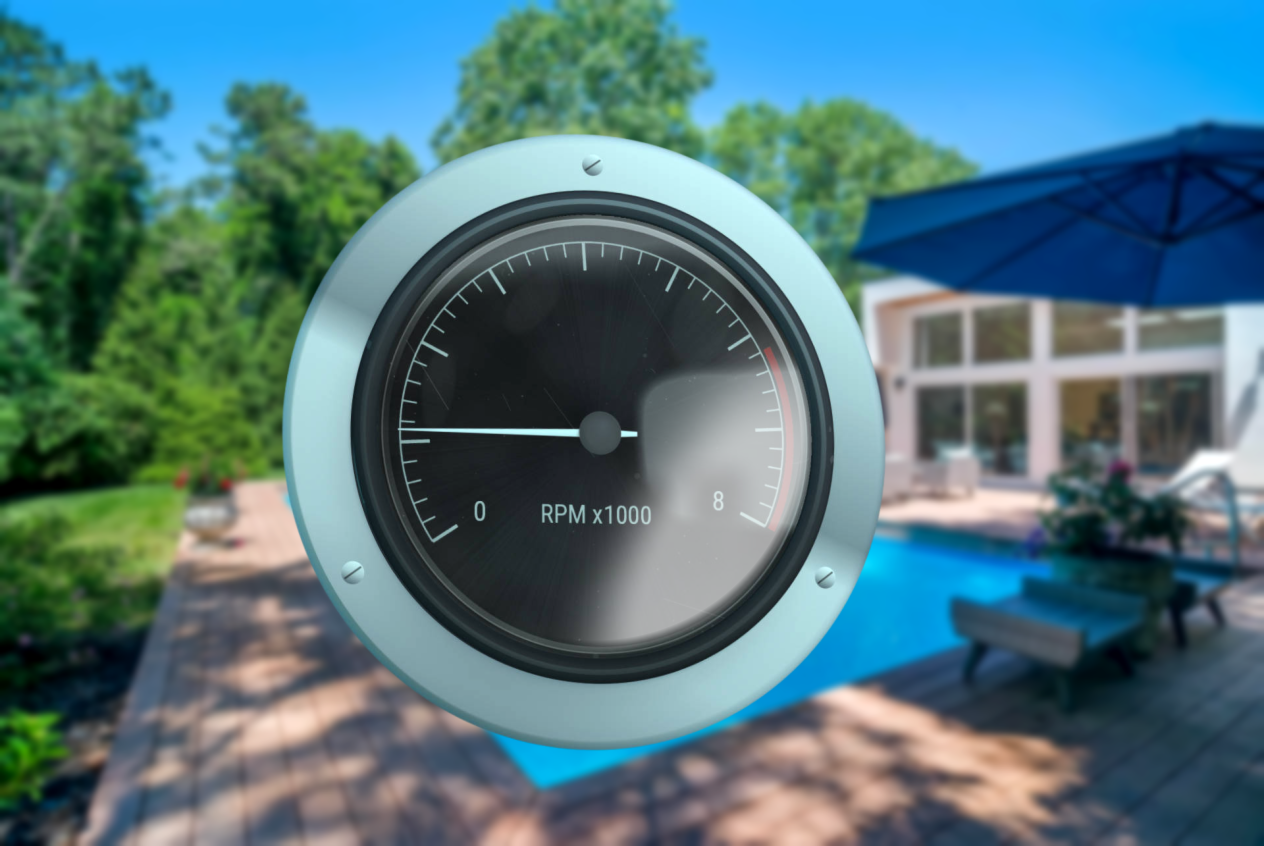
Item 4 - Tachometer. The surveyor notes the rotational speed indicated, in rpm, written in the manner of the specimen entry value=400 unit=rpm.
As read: value=1100 unit=rpm
